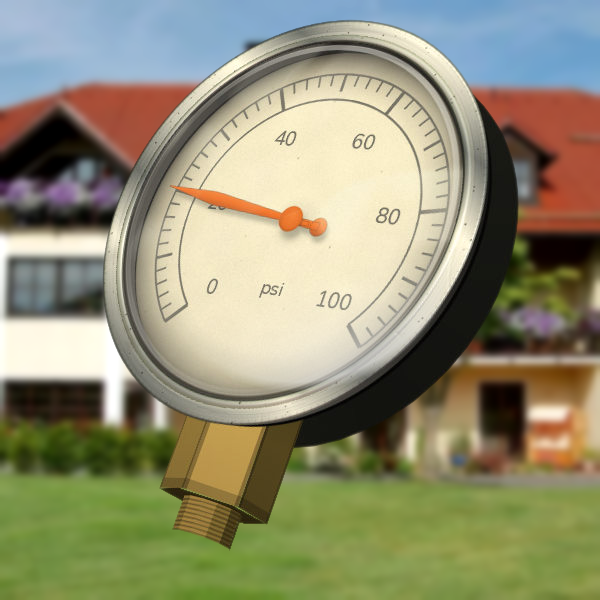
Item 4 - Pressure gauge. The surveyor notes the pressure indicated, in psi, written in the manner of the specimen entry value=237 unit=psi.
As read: value=20 unit=psi
